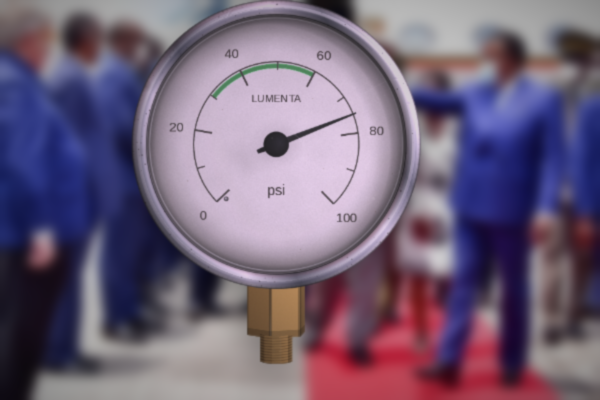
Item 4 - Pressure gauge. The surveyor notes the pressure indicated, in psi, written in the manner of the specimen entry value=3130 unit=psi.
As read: value=75 unit=psi
